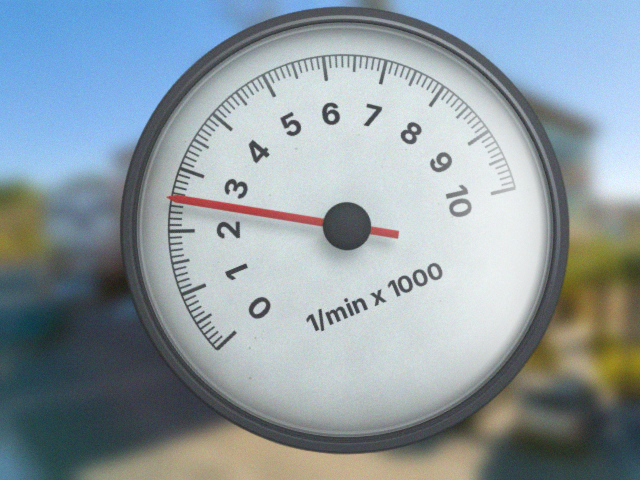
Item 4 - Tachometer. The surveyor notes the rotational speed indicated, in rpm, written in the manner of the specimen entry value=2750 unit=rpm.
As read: value=2500 unit=rpm
